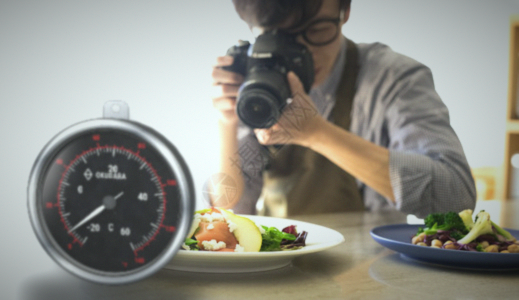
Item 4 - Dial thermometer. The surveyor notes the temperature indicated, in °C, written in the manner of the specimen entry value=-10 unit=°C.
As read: value=-15 unit=°C
